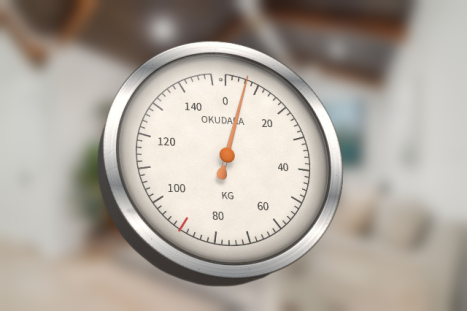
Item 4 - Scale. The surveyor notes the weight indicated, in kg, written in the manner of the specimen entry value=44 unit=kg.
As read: value=6 unit=kg
